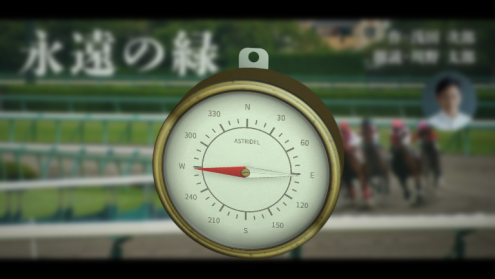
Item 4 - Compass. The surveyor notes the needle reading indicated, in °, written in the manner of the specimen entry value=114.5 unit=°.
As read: value=270 unit=°
